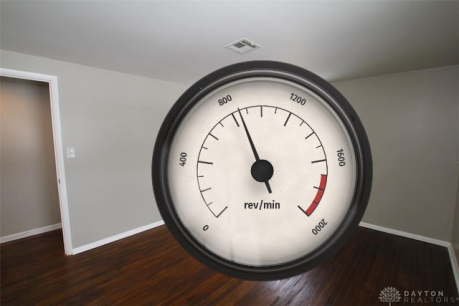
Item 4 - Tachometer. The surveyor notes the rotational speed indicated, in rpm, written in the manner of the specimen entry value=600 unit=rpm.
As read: value=850 unit=rpm
